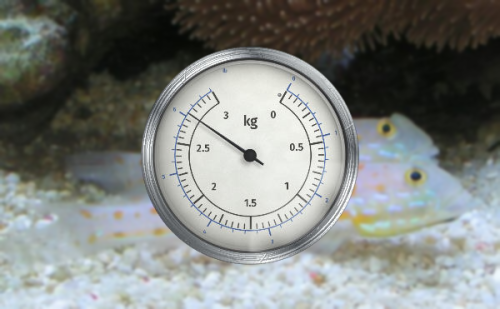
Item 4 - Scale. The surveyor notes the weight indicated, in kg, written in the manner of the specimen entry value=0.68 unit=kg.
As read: value=2.75 unit=kg
